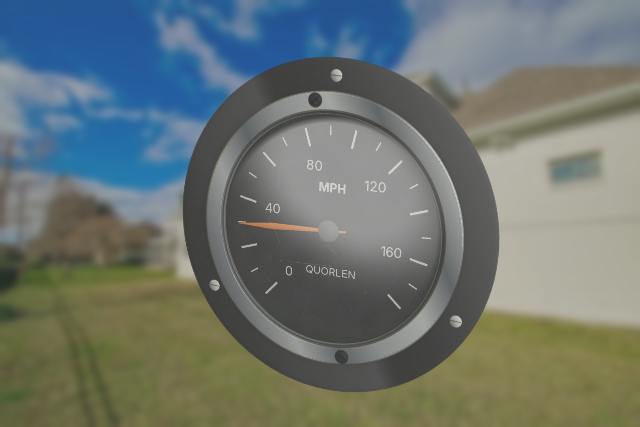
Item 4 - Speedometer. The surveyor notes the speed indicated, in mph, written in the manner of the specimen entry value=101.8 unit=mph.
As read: value=30 unit=mph
